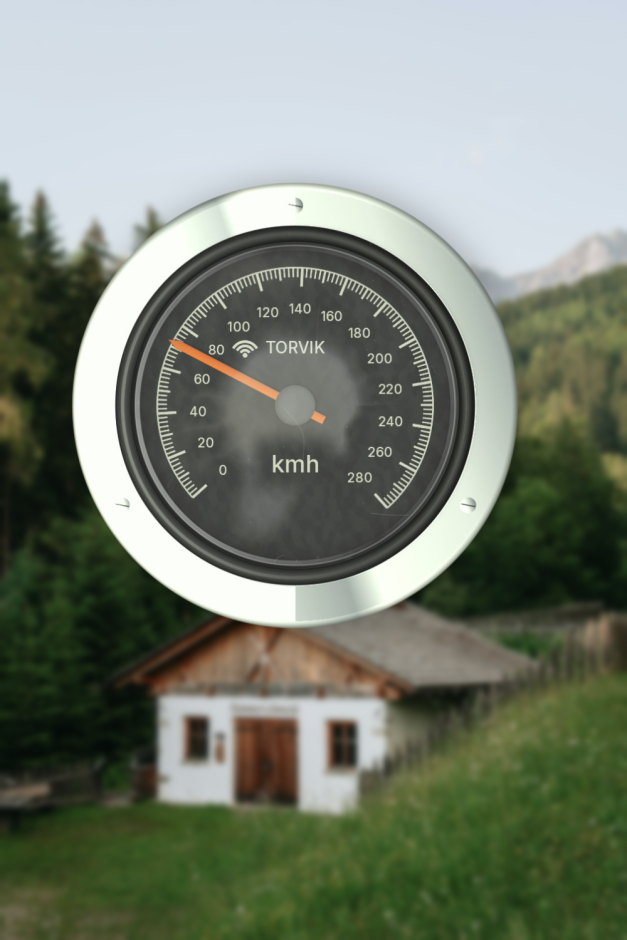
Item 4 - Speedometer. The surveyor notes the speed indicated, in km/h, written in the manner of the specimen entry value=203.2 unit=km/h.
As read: value=72 unit=km/h
